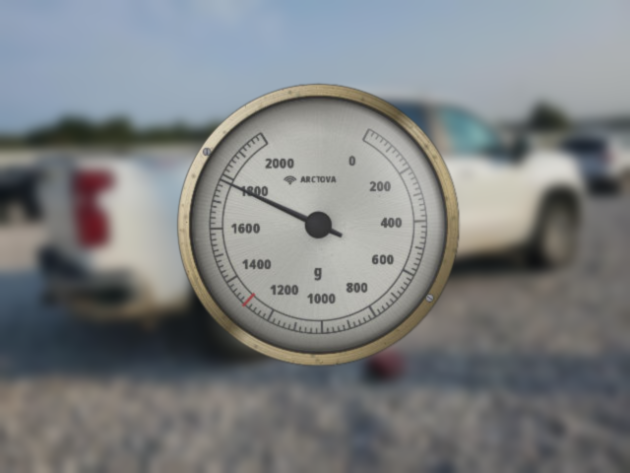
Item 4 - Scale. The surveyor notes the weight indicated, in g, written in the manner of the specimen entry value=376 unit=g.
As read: value=1780 unit=g
